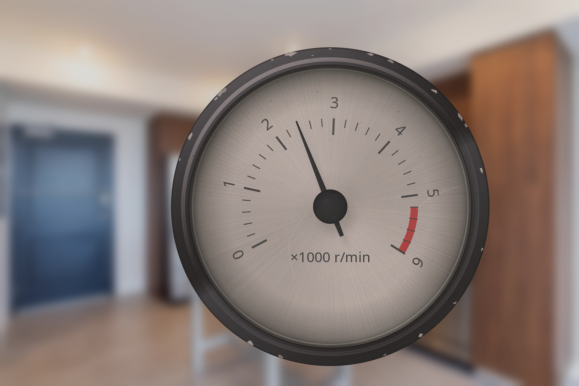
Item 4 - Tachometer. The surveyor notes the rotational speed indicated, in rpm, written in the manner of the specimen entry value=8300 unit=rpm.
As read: value=2400 unit=rpm
